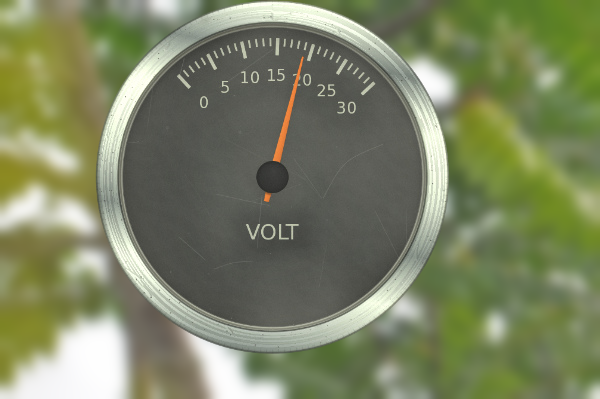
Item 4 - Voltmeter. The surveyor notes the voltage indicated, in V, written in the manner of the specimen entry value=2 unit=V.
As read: value=19 unit=V
